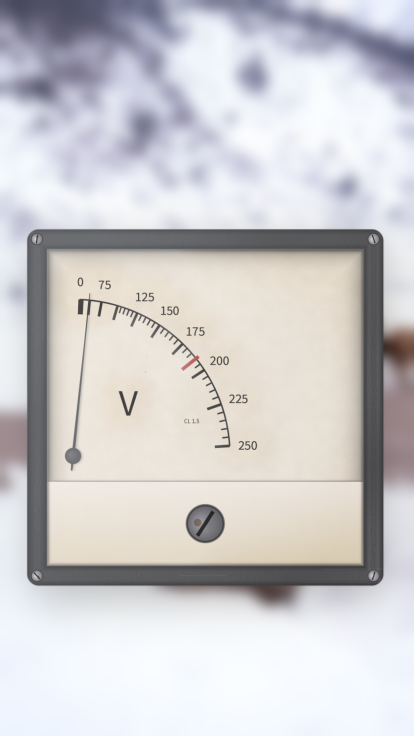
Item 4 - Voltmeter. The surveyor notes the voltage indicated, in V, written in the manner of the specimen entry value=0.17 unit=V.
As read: value=50 unit=V
